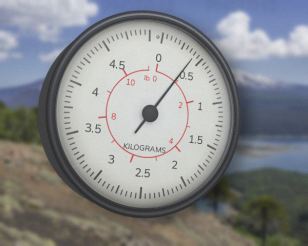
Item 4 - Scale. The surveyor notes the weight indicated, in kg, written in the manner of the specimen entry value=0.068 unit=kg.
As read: value=0.4 unit=kg
